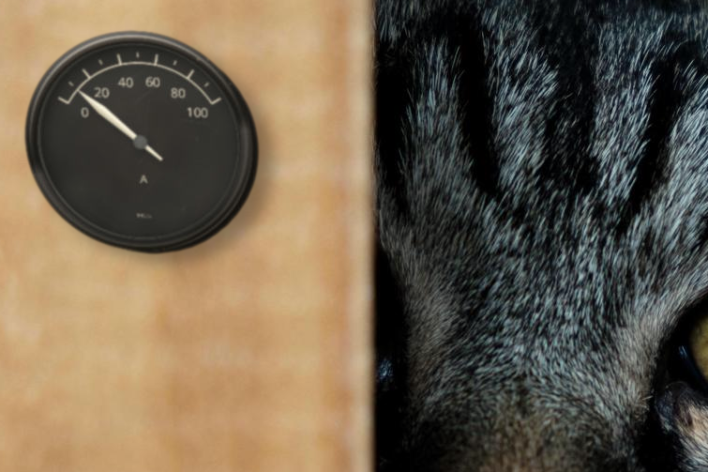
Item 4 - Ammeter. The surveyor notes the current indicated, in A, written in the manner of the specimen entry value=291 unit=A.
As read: value=10 unit=A
